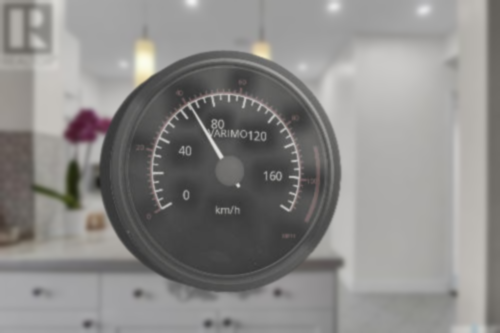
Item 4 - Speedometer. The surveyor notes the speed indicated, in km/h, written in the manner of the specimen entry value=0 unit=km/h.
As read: value=65 unit=km/h
